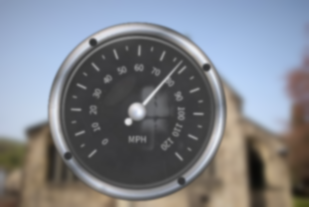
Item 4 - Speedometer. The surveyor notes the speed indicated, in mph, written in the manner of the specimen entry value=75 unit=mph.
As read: value=77.5 unit=mph
